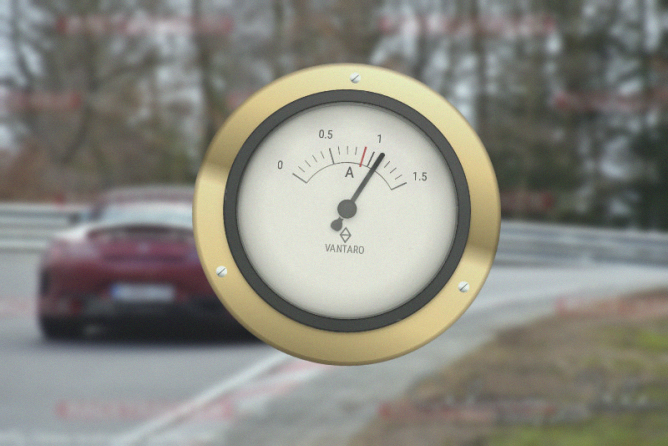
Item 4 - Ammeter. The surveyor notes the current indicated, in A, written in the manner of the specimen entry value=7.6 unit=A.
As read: value=1.1 unit=A
